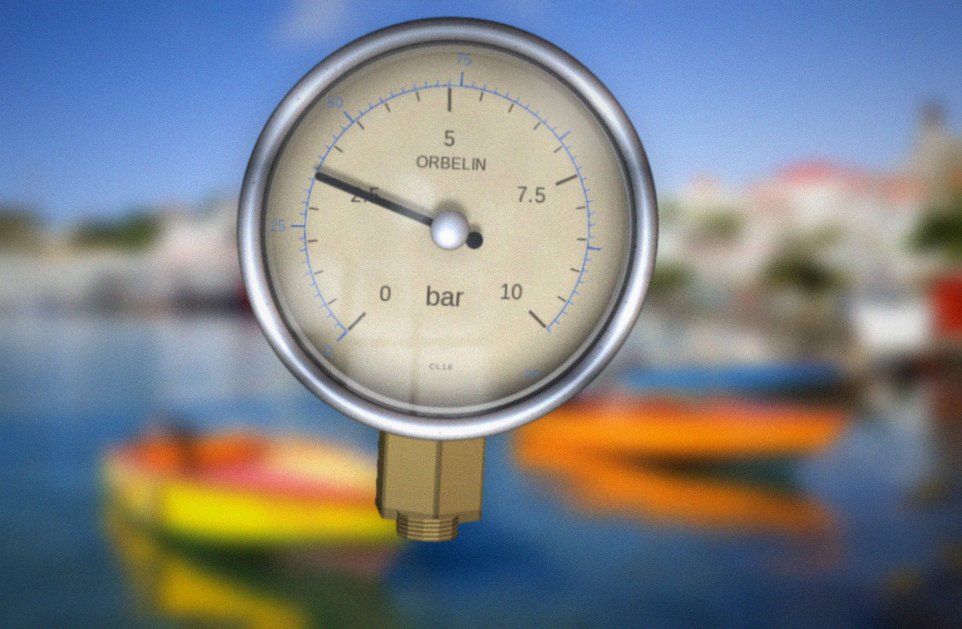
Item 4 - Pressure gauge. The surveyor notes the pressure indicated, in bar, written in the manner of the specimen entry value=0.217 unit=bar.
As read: value=2.5 unit=bar
